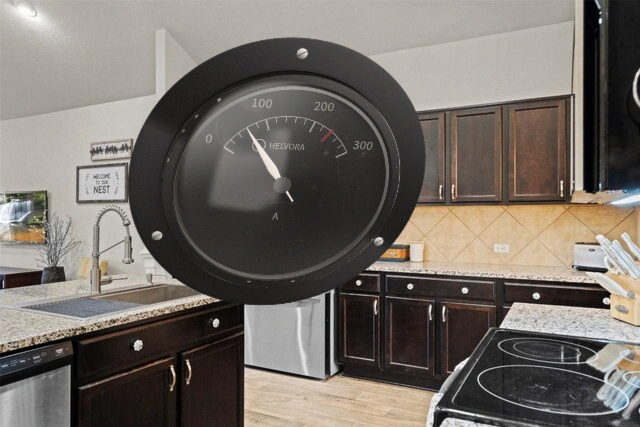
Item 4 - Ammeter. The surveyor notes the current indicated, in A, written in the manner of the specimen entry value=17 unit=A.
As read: value=60 unit=A
